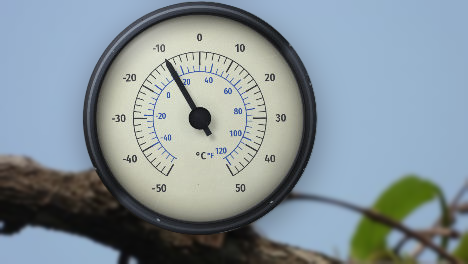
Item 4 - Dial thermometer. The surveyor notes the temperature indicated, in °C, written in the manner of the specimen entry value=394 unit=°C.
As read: value=-10 unit=°C
